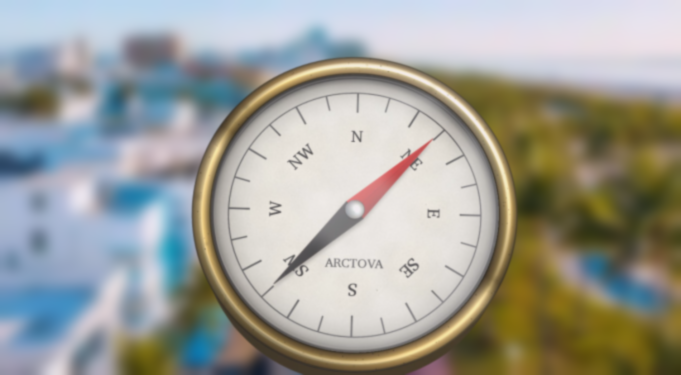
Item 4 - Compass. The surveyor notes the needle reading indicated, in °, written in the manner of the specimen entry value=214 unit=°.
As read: value=45 unit=°
